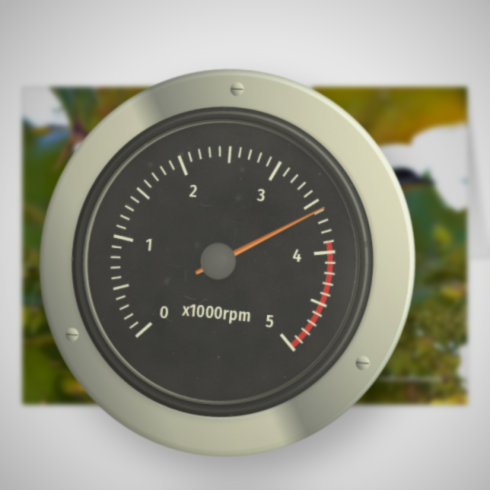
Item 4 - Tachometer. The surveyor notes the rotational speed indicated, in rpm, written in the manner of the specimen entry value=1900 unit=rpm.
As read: value=3600 unit=rpm
